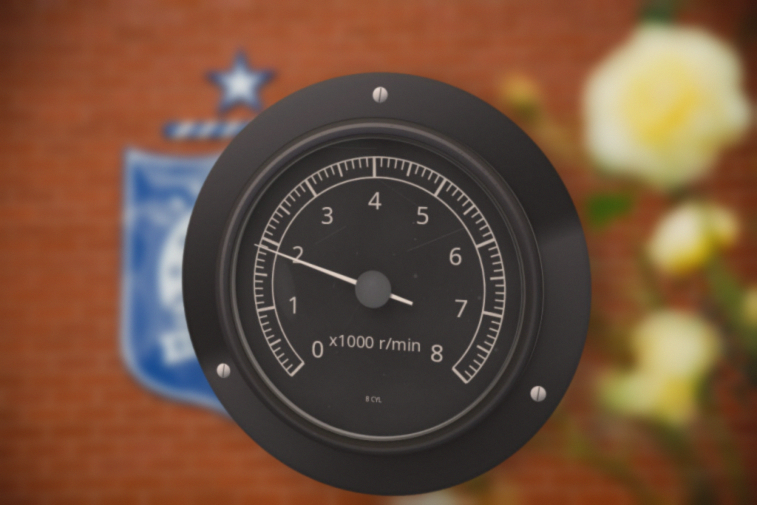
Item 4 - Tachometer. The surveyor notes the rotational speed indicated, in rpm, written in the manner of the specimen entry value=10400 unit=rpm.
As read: value=1900 unit=rpm
